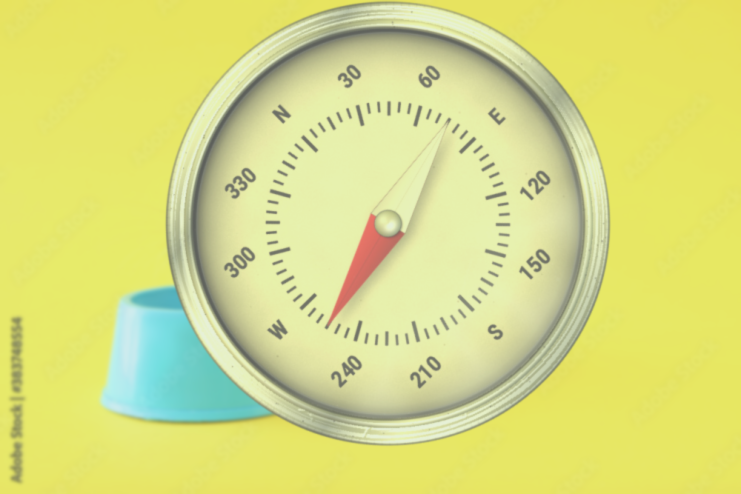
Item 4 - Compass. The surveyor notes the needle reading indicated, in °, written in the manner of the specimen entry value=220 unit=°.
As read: value=255 unit=°
